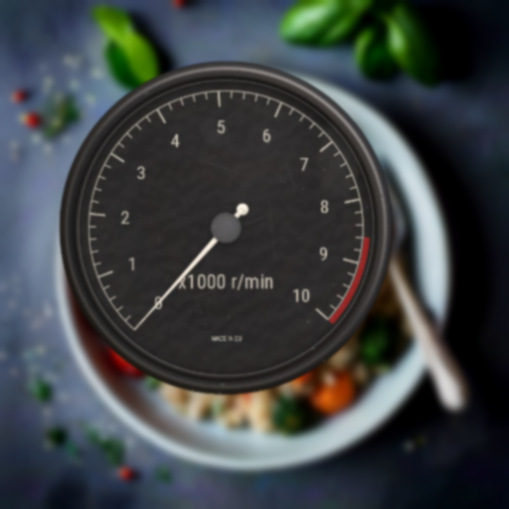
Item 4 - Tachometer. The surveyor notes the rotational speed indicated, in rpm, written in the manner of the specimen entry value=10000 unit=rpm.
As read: value=0 unit=rpm
